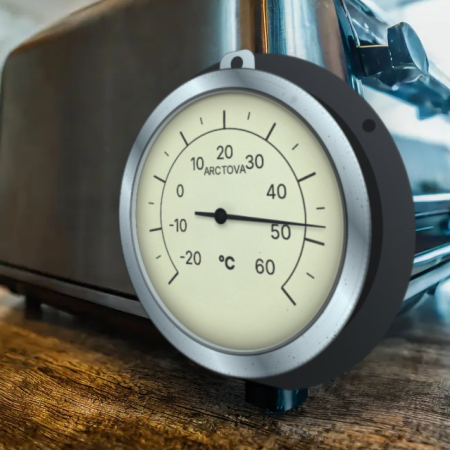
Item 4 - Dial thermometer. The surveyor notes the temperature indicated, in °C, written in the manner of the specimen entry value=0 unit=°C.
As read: value=47.5 unit=°C
